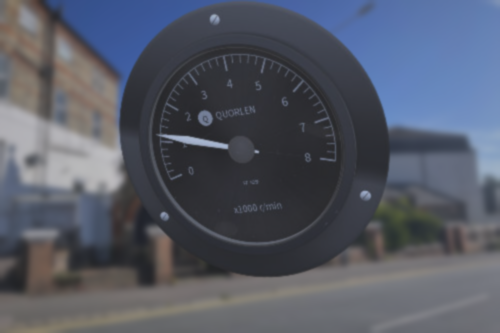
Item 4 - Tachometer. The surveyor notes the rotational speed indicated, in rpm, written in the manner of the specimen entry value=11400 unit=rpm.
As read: value=1200 unit=rpm
